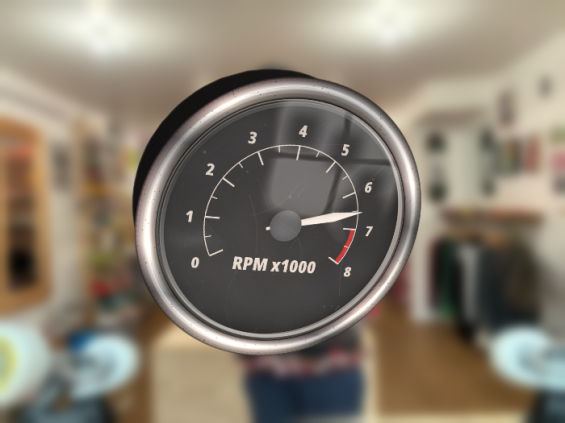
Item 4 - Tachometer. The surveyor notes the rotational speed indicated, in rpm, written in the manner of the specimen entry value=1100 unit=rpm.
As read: value=6500 unit=rpm
